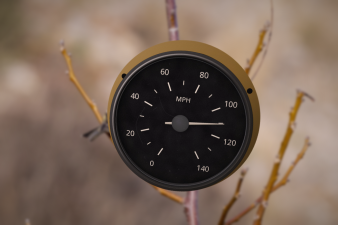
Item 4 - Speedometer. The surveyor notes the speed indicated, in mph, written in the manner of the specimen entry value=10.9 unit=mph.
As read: value=110 unit=mph
